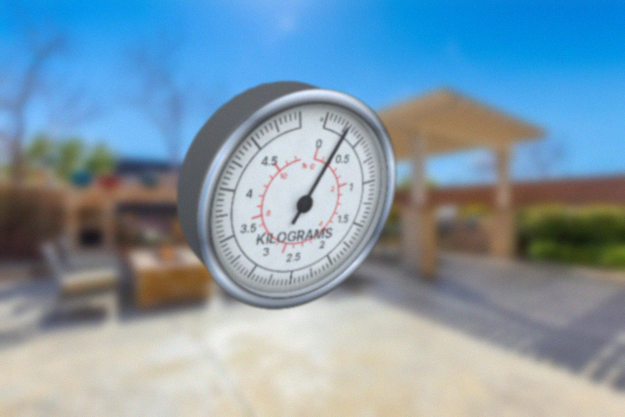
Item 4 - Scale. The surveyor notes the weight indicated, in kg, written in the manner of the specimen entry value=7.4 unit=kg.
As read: value=0.25 unit=kg
